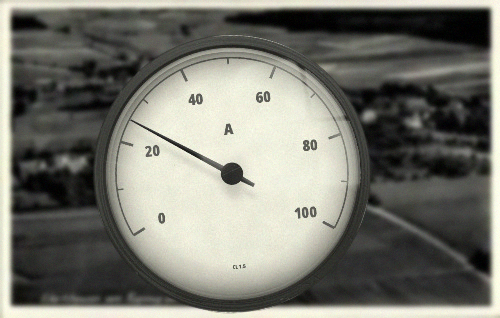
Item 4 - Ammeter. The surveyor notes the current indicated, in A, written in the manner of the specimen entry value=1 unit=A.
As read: value=25 unit=A
